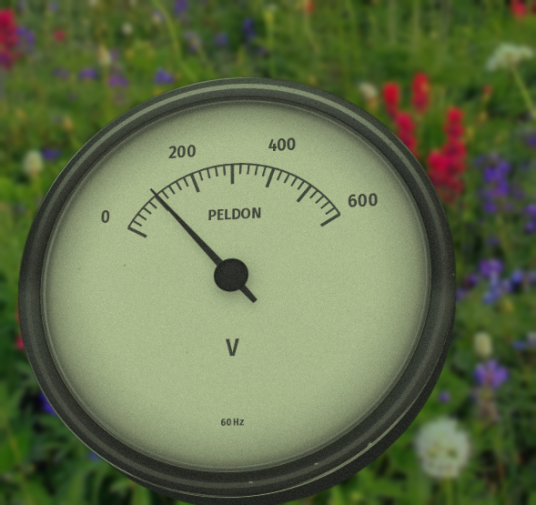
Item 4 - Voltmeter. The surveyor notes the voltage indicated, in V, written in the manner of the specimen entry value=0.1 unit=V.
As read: value=100 unit=V
